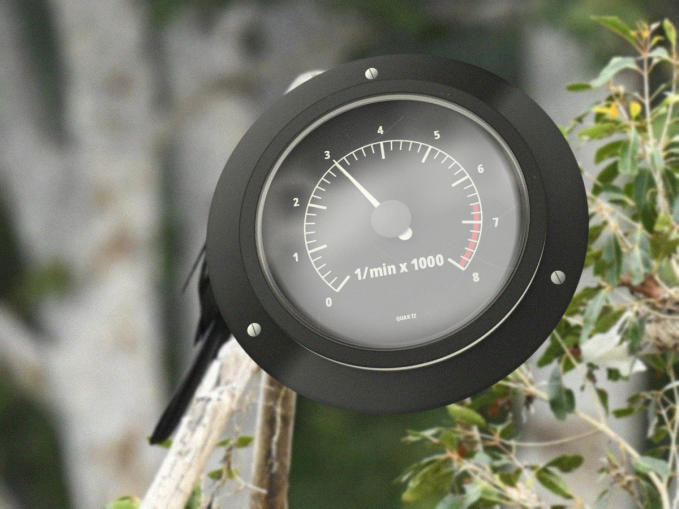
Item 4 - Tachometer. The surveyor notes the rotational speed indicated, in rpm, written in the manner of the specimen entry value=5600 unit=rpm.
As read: value=3000 unit=rpm
